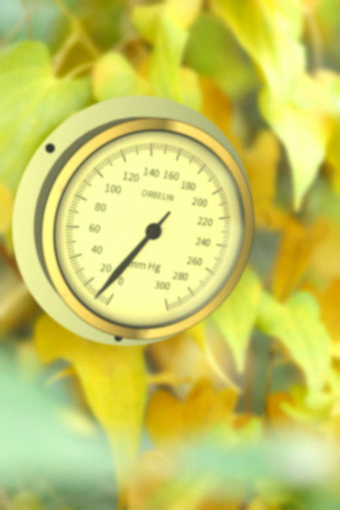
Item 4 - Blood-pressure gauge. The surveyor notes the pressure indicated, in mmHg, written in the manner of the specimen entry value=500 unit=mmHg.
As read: value=10 unit=mmHg
